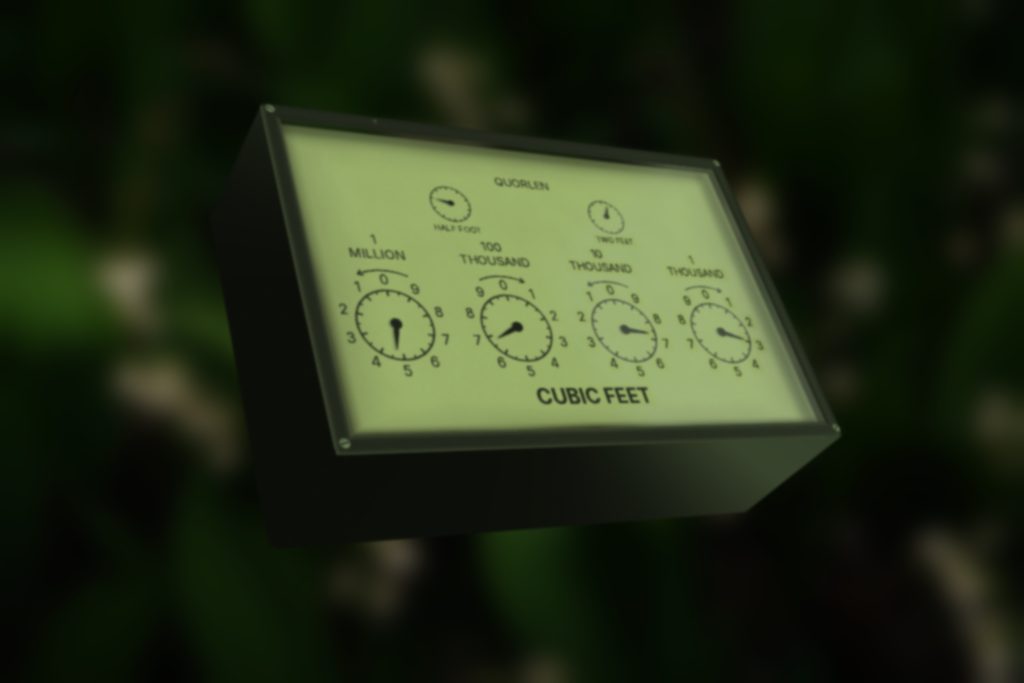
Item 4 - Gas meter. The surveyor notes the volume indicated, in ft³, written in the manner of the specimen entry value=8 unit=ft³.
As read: value=467300 unit=ft³
